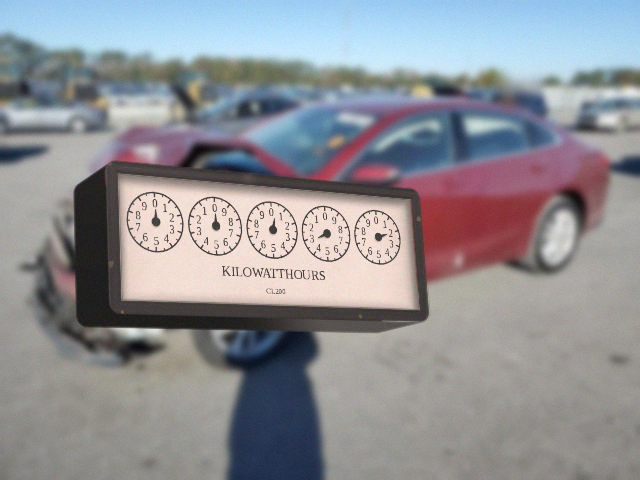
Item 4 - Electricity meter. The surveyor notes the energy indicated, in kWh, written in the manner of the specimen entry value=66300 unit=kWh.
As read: value=32 unit=kWh
